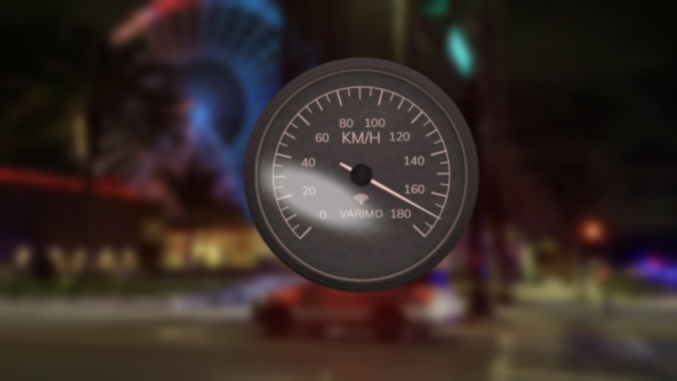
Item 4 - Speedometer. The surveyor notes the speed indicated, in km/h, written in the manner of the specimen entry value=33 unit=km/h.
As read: value=170 unit=km/h
